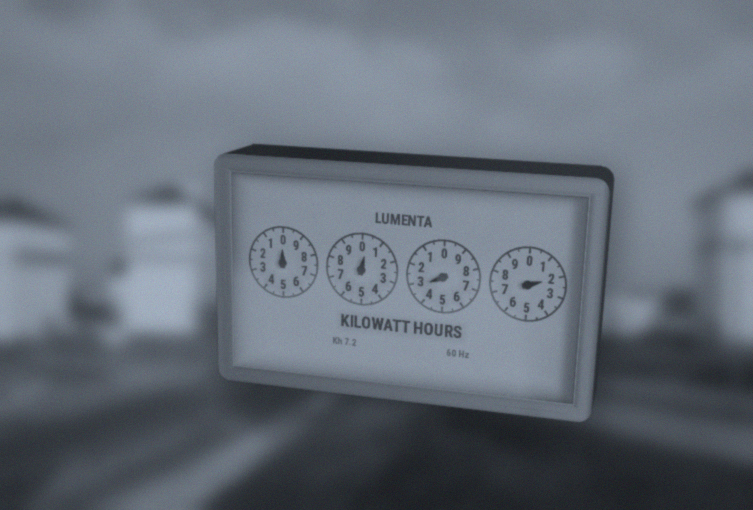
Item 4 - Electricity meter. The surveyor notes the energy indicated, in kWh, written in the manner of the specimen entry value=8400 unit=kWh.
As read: value=32 unit=kWh
